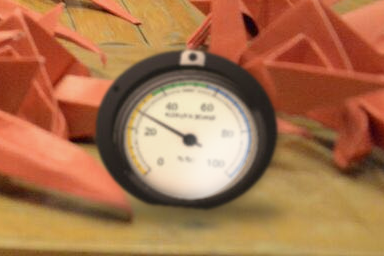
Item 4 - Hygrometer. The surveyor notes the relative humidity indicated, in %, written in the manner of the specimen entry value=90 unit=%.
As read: value=28 unit=%
